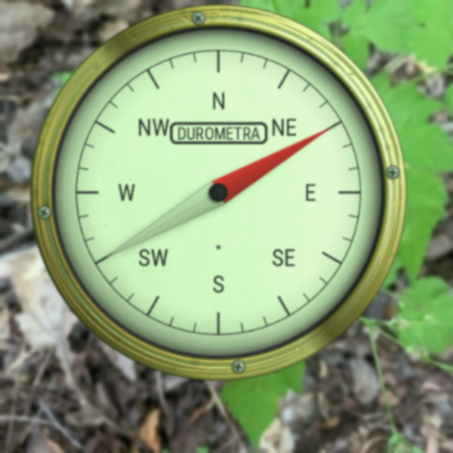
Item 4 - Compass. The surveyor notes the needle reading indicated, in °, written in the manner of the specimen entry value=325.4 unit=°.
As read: value=60 unit=°
